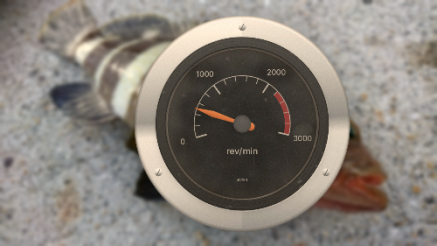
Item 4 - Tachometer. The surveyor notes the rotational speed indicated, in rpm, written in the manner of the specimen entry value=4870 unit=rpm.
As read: value=500 unit=rpm
